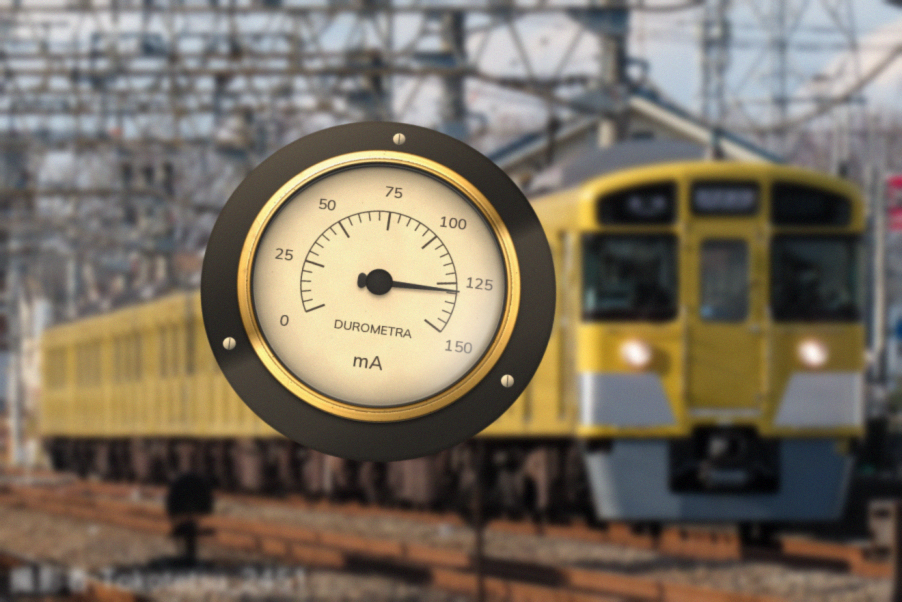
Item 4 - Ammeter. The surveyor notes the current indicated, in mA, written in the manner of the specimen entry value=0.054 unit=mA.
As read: value=130 unit=mA
